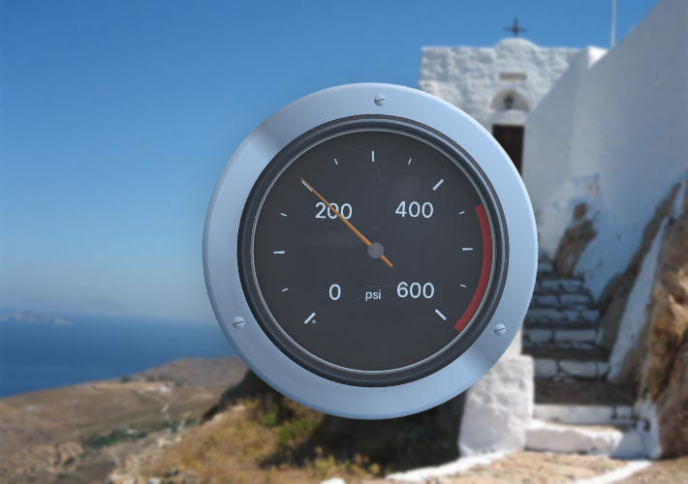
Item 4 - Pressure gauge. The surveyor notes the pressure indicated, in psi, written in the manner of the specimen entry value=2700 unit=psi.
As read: value=200 unit=psi
